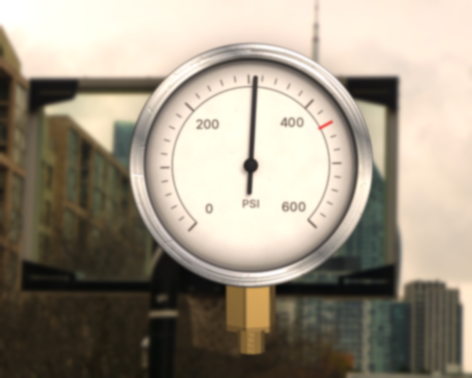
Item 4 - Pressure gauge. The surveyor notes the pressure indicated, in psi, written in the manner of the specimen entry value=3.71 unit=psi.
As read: value=310 unit=psi
